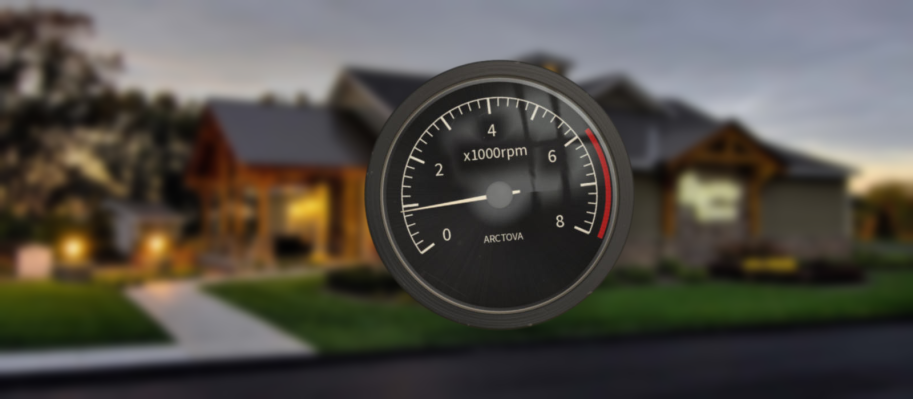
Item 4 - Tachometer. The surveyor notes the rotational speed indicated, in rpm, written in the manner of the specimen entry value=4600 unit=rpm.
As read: value=900 unit=rpm
